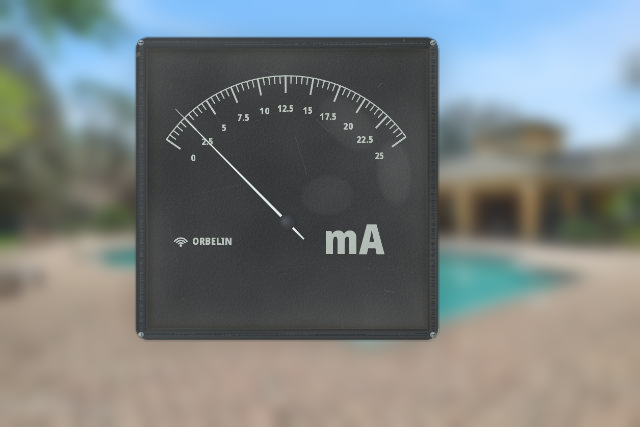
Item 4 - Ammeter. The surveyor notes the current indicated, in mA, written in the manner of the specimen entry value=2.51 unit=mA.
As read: value=2.5 unit=mA
